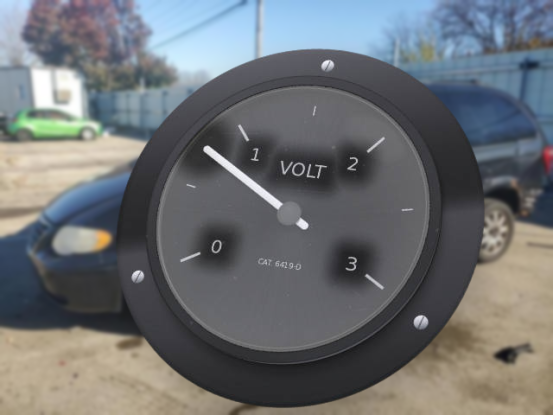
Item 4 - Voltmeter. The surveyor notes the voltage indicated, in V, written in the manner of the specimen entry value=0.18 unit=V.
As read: value=0.75 unit=V
